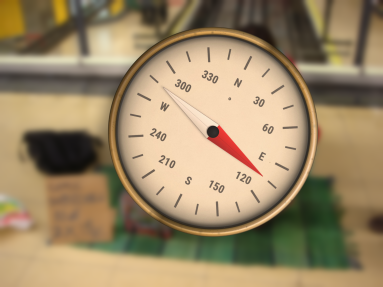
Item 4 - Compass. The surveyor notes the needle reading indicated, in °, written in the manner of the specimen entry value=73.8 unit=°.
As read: value=105 unit=°
